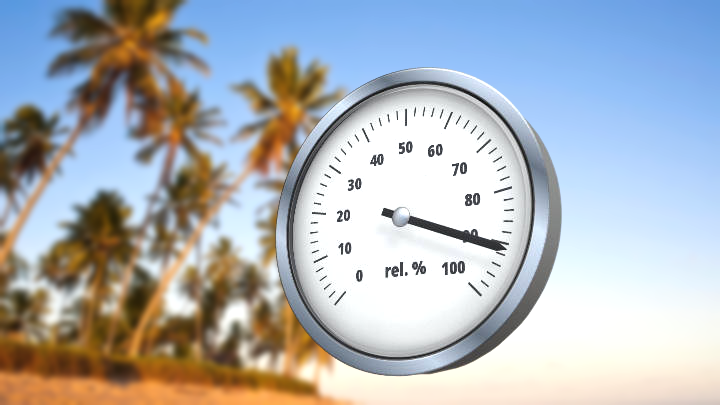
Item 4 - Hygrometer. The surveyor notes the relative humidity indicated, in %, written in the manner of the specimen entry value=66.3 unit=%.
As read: value=91 unit=%
